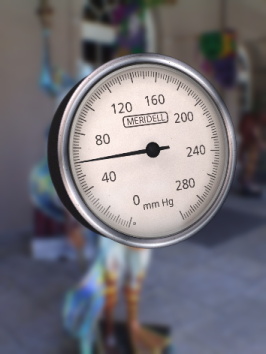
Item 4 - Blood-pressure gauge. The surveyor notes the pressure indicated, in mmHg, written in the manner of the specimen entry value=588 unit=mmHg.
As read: value=60 unit=mmHg
